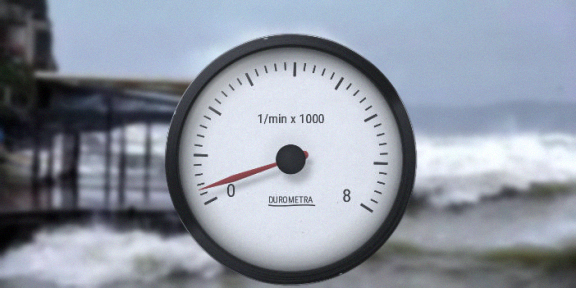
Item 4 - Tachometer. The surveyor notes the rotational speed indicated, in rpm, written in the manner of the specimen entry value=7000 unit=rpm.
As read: value=300 unit=rpm
